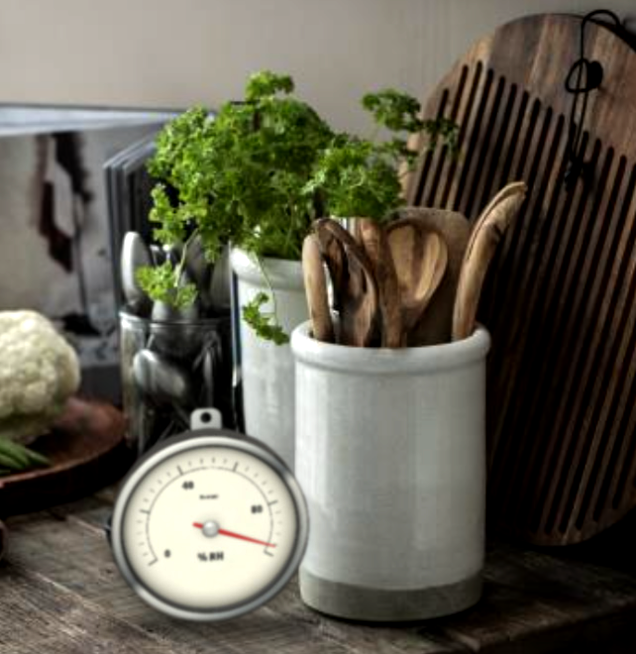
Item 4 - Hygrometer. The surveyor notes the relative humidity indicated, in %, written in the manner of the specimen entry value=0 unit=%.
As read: value=96 unit=%
